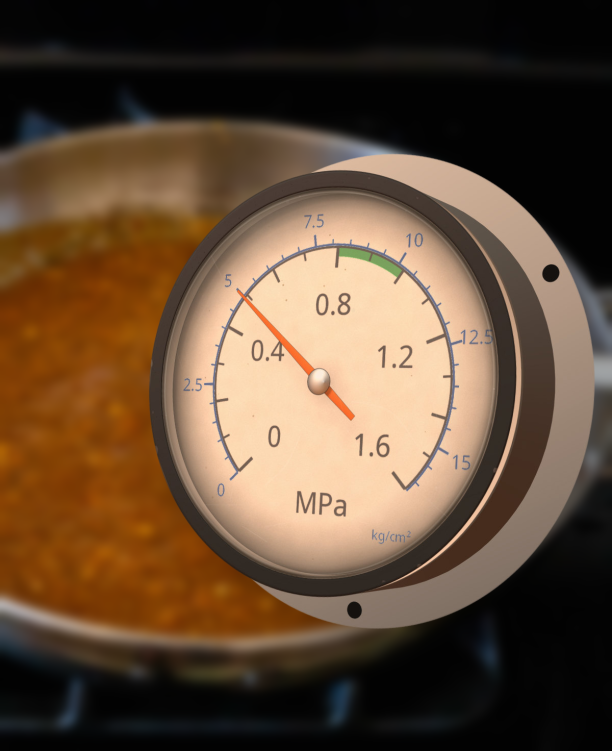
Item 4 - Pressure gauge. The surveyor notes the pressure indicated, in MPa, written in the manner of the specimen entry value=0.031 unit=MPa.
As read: value=0.5 unit=MPa
